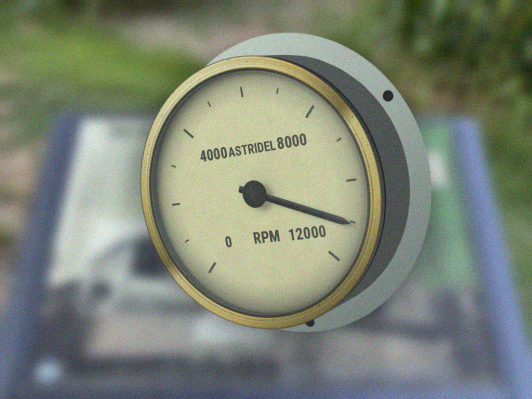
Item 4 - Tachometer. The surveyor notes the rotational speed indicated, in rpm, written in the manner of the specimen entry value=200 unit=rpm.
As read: value=11000 unit=rpm
